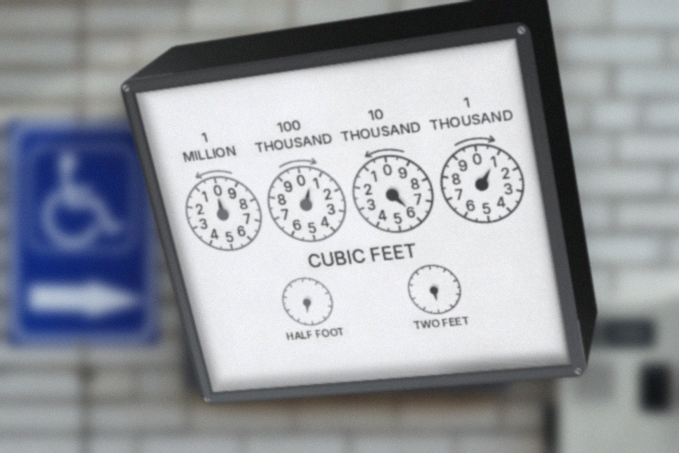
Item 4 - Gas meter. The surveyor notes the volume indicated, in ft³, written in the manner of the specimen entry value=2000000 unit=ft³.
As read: value=6100 unit=ft³
